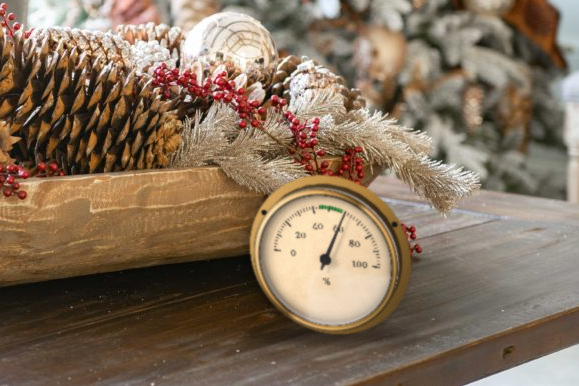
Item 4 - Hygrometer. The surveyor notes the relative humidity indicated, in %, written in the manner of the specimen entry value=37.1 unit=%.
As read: value=60 unit=%
